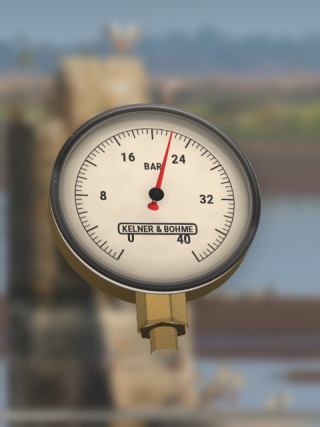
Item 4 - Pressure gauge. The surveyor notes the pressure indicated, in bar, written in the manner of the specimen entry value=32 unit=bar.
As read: value=22 unit=bar
